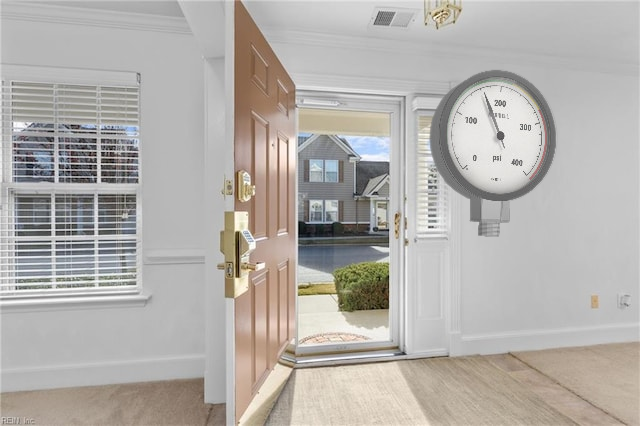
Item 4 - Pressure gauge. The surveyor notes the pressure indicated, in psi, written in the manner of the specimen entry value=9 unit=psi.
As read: value=160 unit=psi
